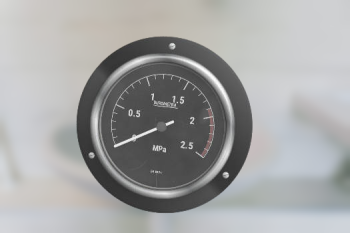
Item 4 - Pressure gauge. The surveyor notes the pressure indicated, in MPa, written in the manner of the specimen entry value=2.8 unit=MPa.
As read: value=0 unit=MPa
